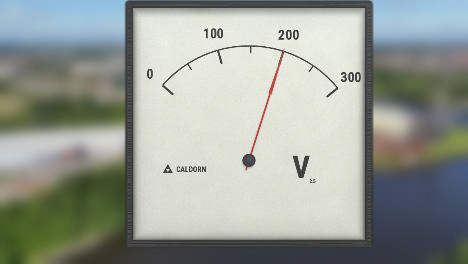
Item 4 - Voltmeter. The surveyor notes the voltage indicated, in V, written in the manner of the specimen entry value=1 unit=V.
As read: value=200 unit=V
